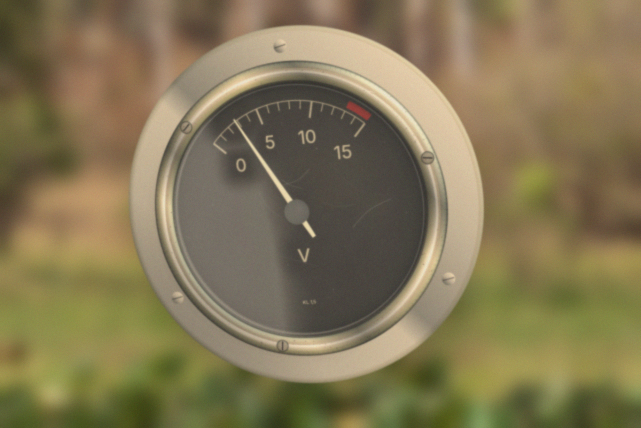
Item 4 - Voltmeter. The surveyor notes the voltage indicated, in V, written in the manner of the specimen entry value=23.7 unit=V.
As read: value=3 unit=V
